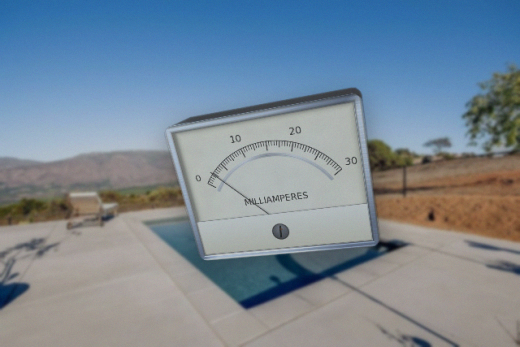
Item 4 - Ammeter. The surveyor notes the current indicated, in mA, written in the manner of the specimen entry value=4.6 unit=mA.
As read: value=2.5 unit=mA
